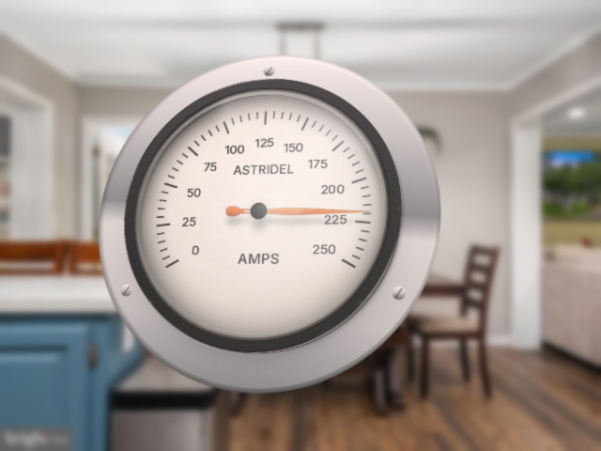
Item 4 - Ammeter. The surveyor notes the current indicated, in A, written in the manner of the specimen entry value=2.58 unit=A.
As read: value=220 unit=A
